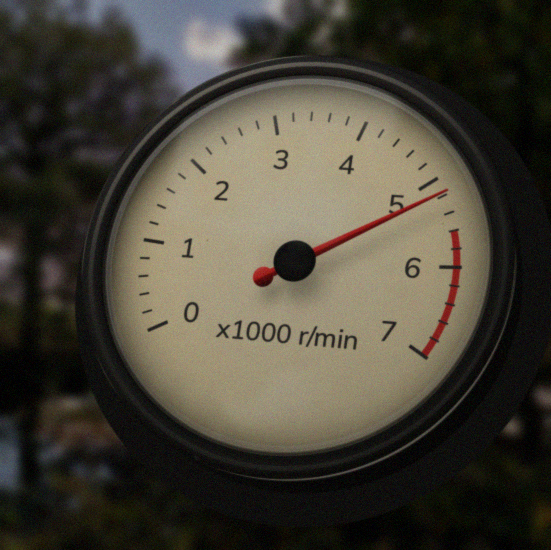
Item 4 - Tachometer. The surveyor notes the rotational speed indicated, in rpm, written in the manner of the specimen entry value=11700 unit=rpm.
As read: value=5200 unit=rpm
